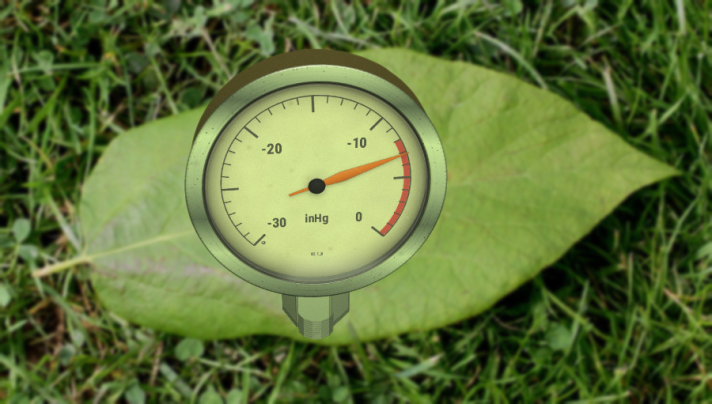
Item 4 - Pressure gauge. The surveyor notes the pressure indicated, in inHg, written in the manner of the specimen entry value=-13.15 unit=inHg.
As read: value=-7 unit=inHg
